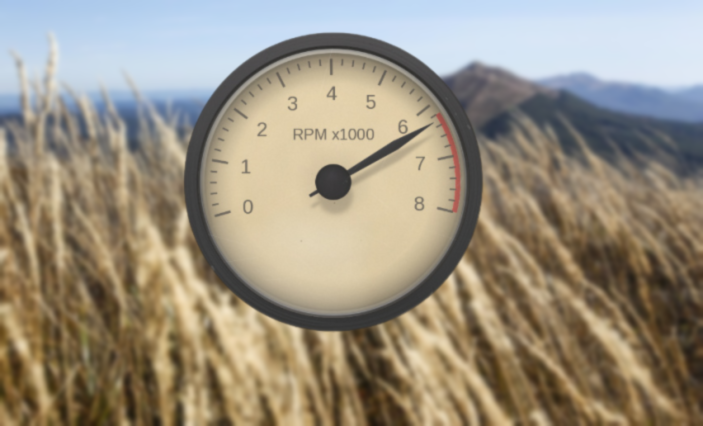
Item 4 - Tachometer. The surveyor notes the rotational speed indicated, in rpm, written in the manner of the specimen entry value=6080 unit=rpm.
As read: value=6300 unit=rpm
